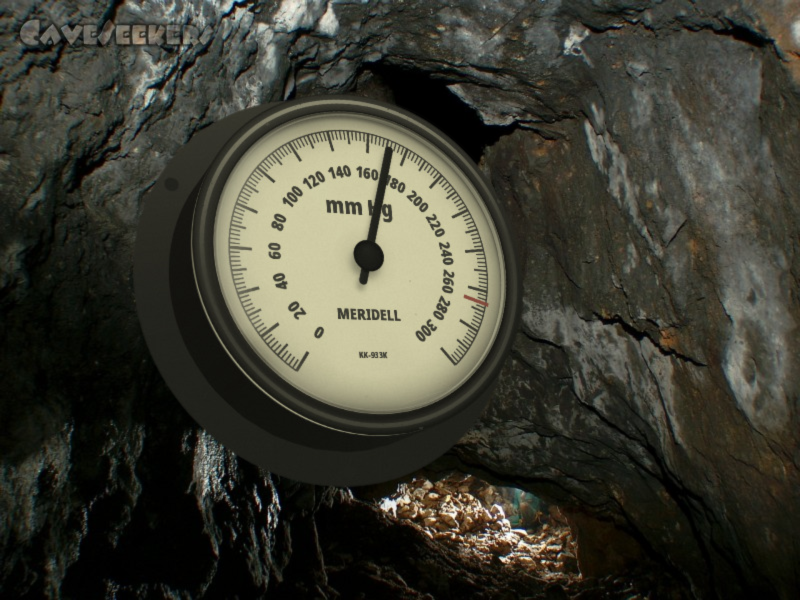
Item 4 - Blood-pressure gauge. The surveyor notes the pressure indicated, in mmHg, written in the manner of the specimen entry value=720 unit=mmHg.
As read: value=170 unit=mmHg
